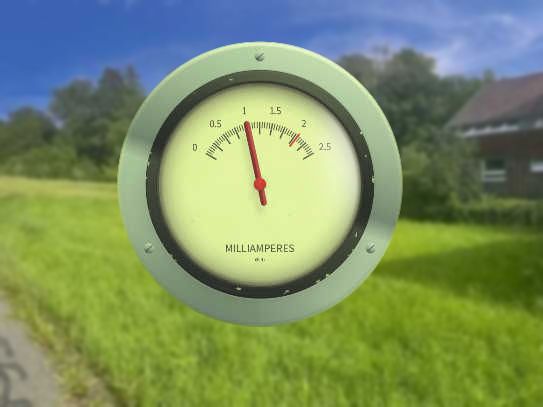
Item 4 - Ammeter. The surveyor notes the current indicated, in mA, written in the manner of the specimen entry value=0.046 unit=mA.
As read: value=1 unit=mA
